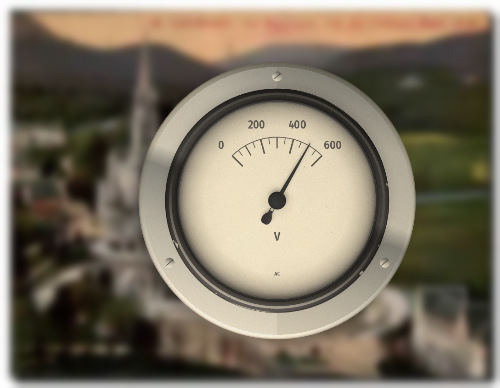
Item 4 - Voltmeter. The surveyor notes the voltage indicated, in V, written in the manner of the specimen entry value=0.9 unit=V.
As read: value=500 unit=V
